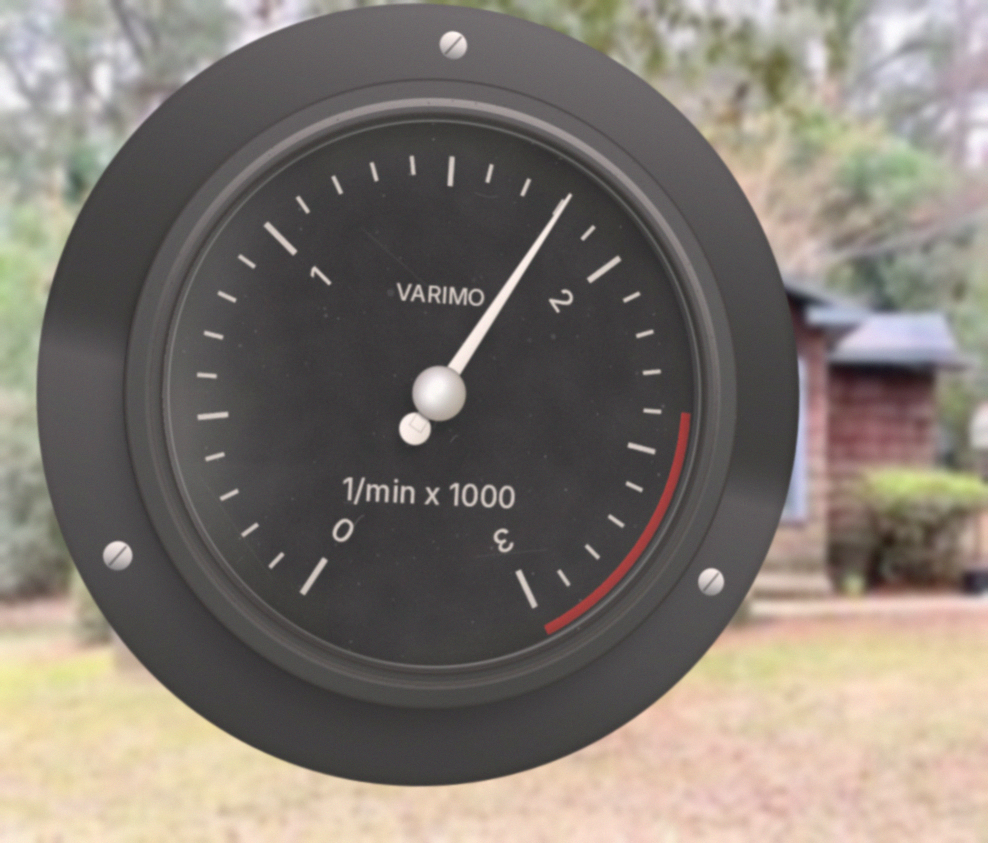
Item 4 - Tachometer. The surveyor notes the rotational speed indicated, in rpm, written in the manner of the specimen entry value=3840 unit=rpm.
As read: value=1800 unit=rpm
